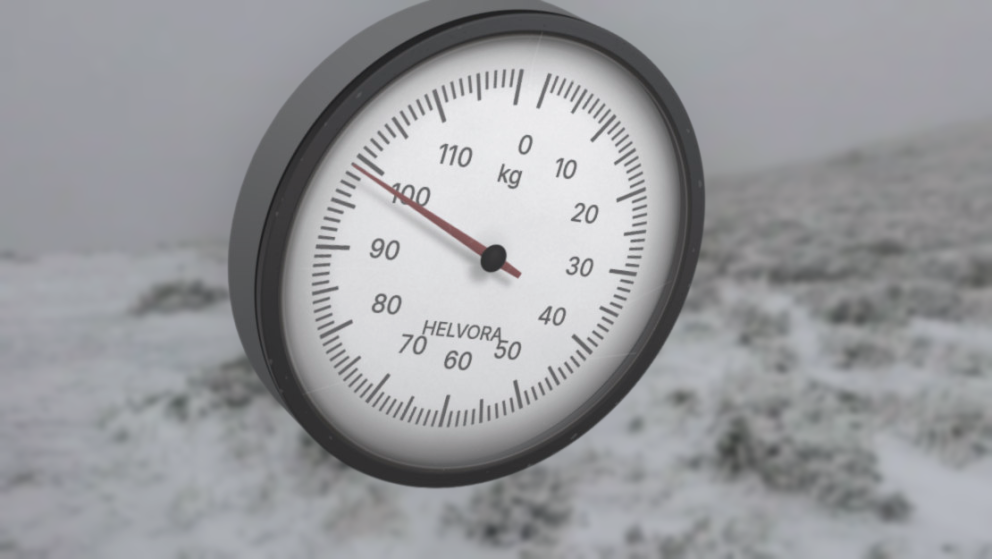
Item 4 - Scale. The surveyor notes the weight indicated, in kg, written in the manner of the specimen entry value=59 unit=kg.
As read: value=99 unit=kg
